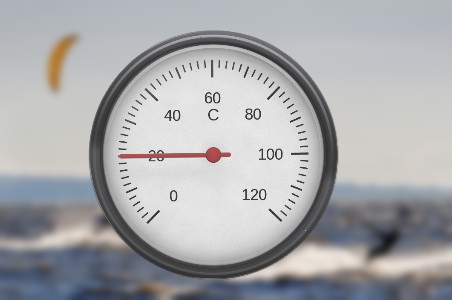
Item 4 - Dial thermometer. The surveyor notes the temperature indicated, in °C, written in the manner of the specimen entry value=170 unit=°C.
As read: value=20 unit=°C
